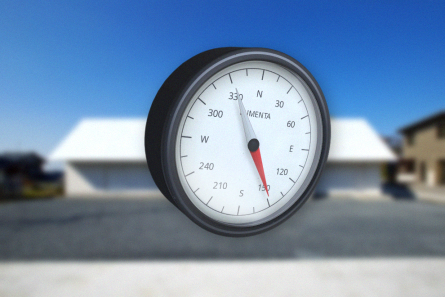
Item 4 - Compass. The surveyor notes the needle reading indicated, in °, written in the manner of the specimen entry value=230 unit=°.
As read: value=150 unit=°
